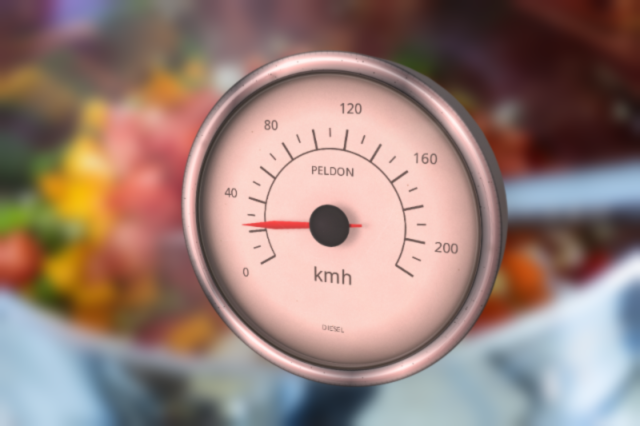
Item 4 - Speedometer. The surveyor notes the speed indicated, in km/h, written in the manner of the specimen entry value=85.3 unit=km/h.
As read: value=25 unit=km/h
